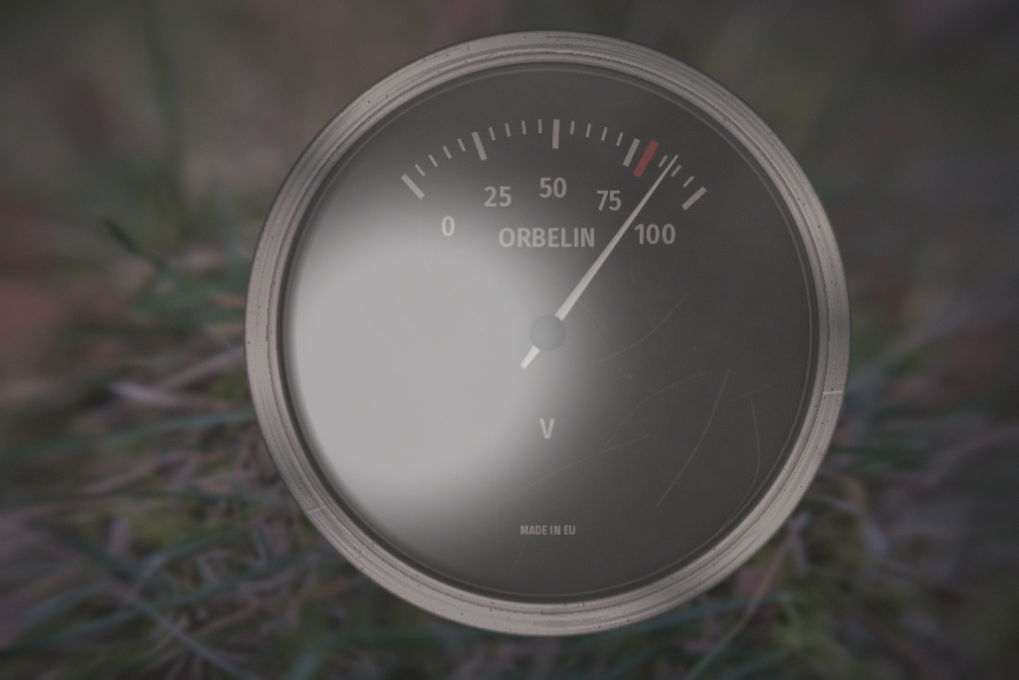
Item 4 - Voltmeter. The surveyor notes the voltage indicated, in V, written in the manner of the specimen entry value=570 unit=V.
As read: value=87.5 unit=V
